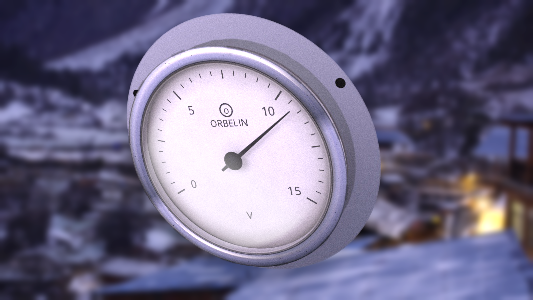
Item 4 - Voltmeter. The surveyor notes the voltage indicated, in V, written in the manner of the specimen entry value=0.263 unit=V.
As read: value=10.75 unit=V
